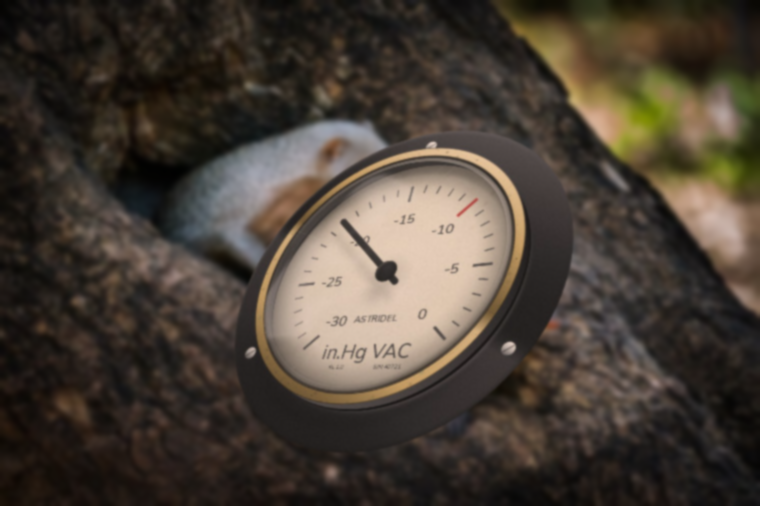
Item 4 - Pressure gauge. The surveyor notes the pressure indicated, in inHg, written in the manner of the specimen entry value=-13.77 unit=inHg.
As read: value=-20 unit=inHg
